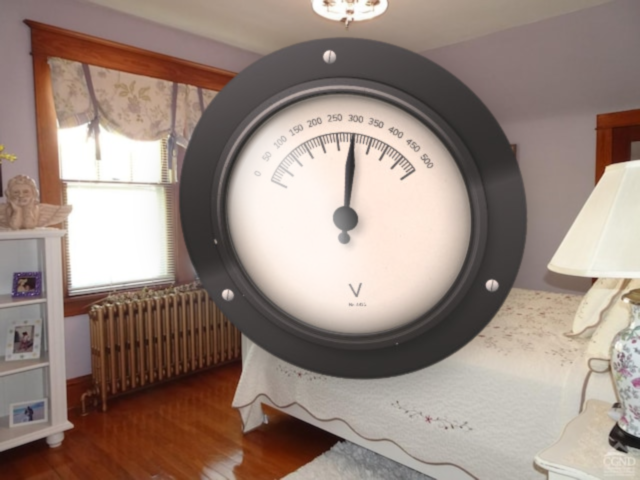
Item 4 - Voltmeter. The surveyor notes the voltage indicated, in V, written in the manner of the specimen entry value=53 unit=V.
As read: value=300 unit=V
